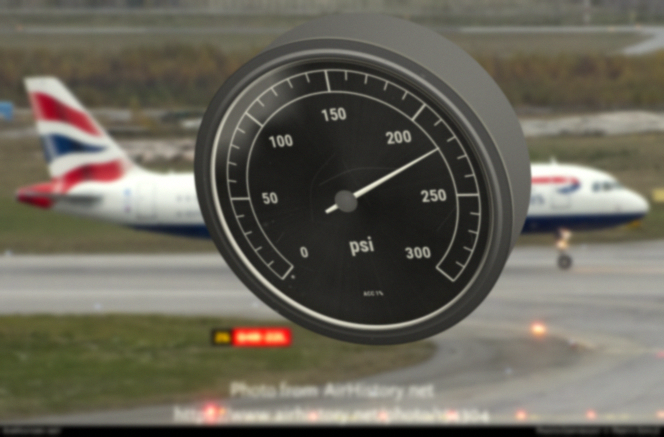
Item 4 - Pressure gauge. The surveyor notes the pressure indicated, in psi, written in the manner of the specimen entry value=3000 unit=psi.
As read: value=220 unit=psi
